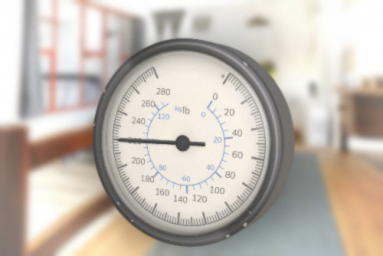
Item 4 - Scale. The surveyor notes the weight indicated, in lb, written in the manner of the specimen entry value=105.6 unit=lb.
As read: value=220 unit=lb
